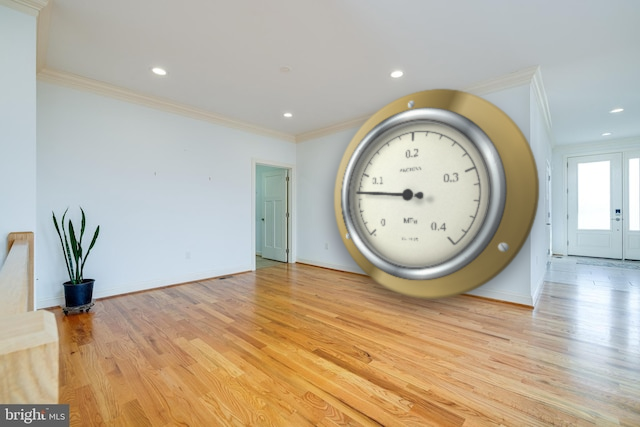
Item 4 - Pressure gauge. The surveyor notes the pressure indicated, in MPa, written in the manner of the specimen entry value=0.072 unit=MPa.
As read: value=0.07 unit=MPa
